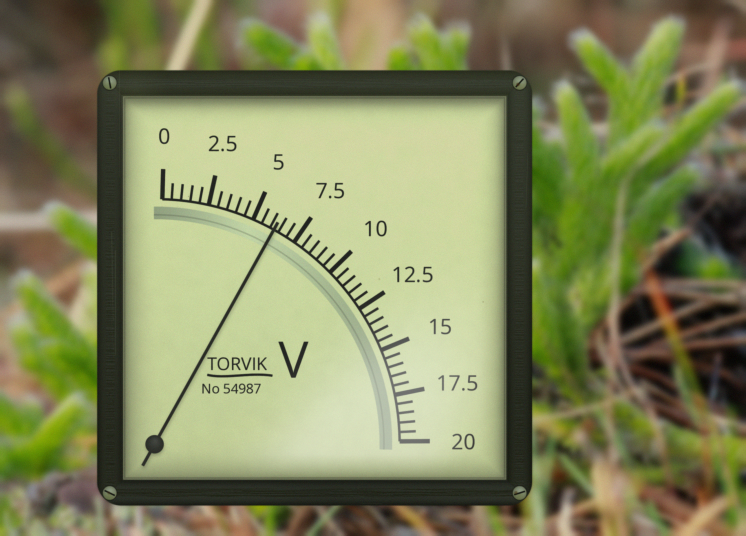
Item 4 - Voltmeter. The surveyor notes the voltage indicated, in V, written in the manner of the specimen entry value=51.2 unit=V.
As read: value=6.25 unit=V
